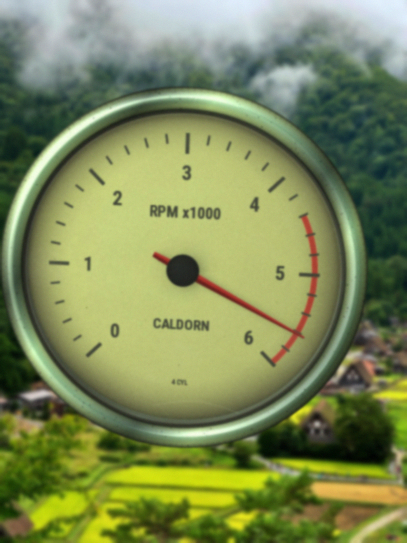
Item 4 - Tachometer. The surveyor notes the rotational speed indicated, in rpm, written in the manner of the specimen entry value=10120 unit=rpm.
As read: value=5600 unit=rpm
